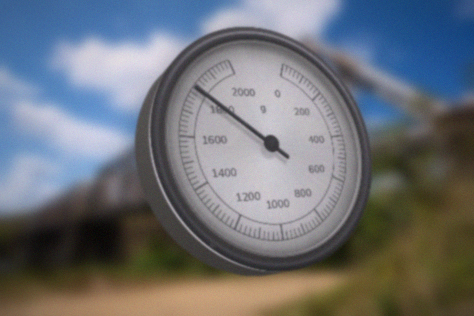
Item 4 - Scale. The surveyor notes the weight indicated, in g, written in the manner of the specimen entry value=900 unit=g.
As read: value=1800 unit=g
